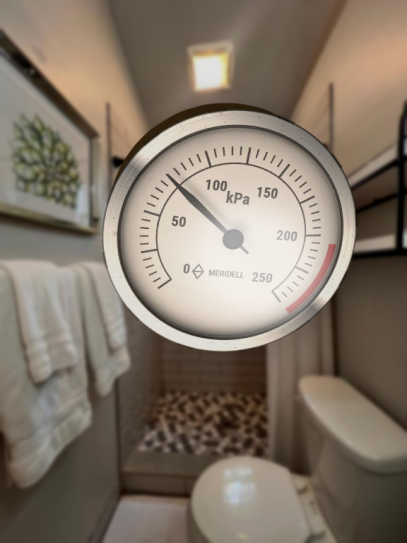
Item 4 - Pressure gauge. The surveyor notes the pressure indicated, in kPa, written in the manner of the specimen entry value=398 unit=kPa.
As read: value=75 unit=kPa
